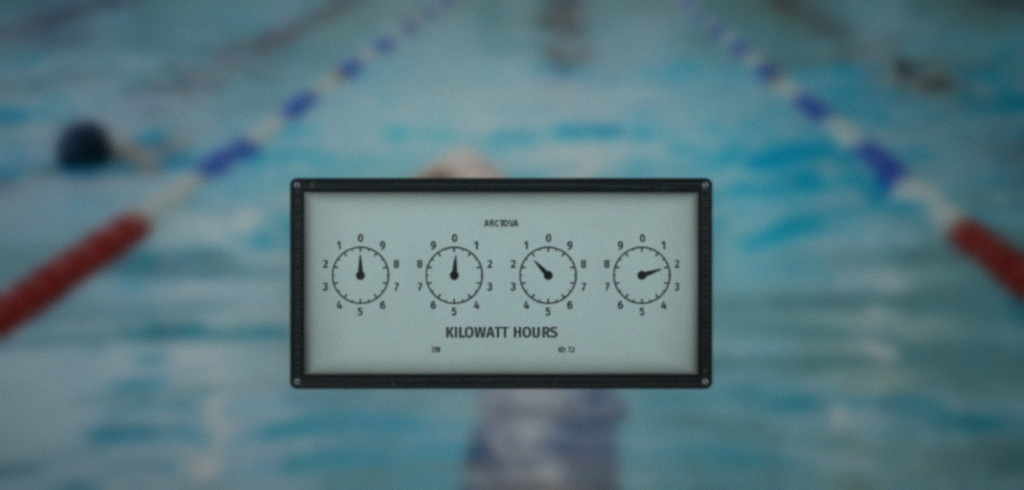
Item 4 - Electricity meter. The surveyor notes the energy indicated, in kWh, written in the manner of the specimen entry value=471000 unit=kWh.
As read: value=12 unit=kWh
